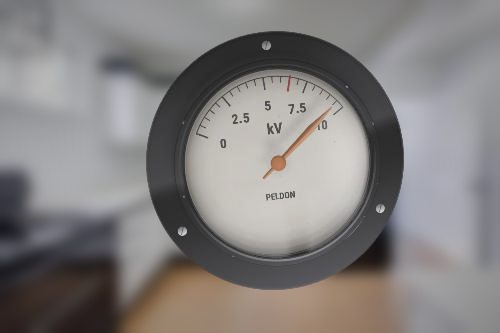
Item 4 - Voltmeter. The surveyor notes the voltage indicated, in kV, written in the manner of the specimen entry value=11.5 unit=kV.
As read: value=9.5 unit=kV
